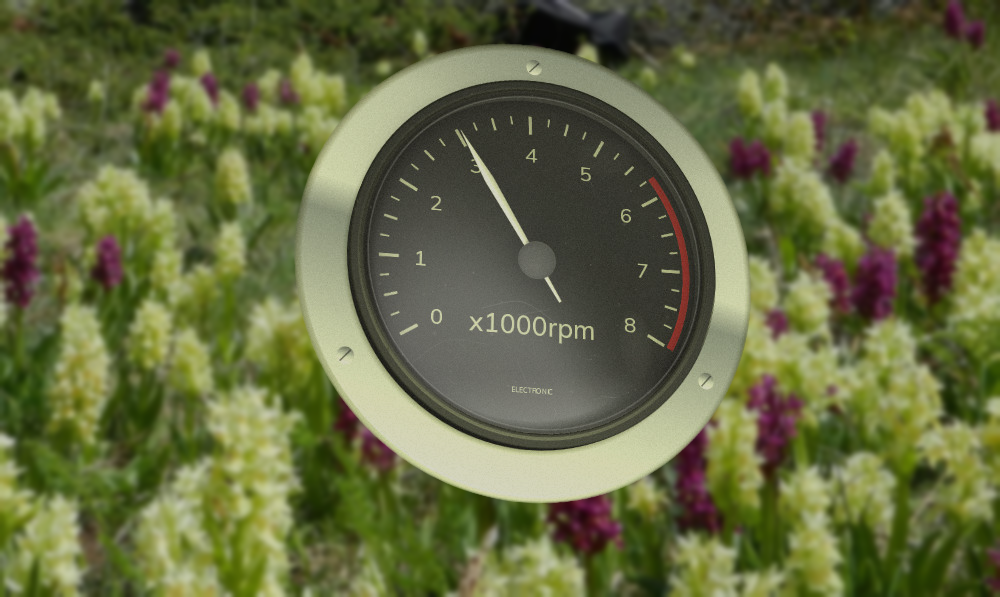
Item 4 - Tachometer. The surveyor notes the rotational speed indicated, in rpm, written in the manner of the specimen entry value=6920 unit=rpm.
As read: value=3000 unit=rpm
